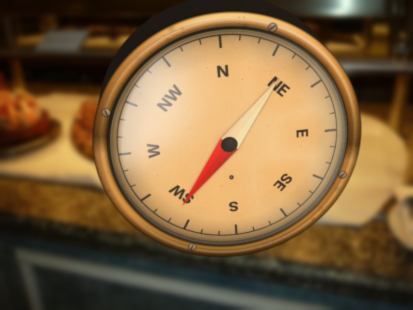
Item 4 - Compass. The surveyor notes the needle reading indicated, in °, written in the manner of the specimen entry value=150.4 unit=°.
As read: value=220 unit=°
